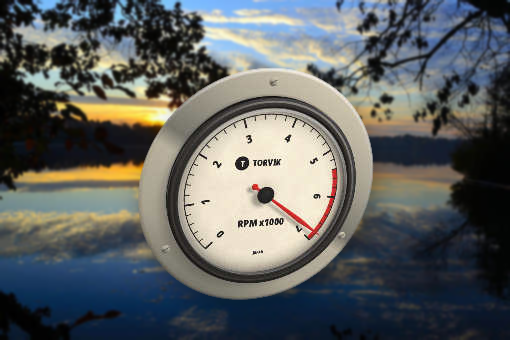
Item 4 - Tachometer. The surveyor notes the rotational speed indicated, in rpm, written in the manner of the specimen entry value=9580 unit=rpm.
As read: value=6800 unit=rpm
